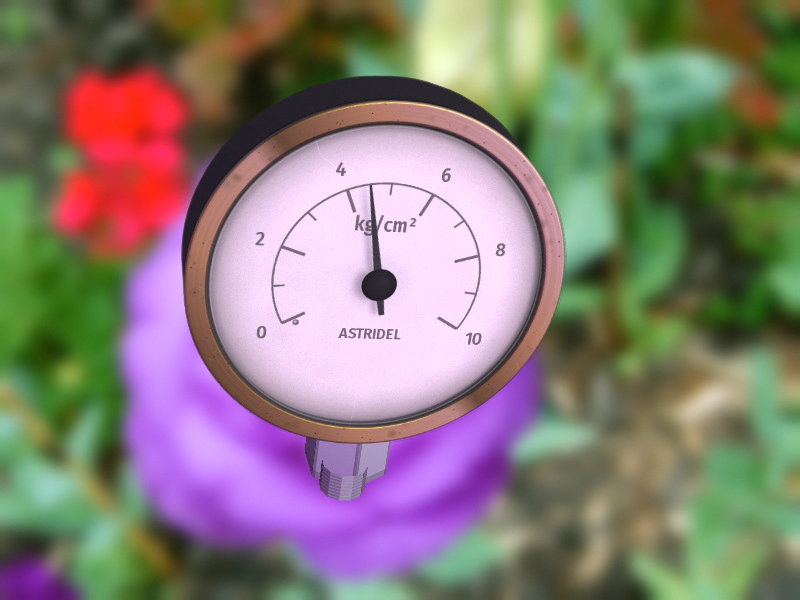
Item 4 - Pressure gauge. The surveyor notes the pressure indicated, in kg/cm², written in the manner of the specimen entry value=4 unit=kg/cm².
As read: value=4.5 unit=kg/cm²
